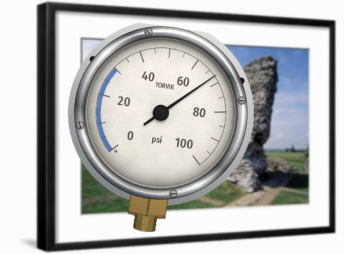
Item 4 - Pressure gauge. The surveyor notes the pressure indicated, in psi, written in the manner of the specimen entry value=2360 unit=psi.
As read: value=67.5 unit=psi
